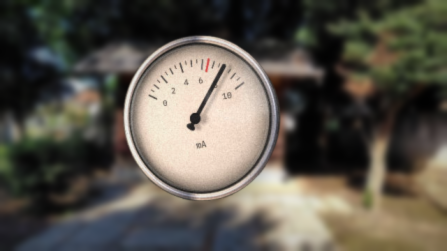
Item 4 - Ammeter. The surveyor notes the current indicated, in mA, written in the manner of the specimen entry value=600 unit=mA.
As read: value=8 unit=mA
